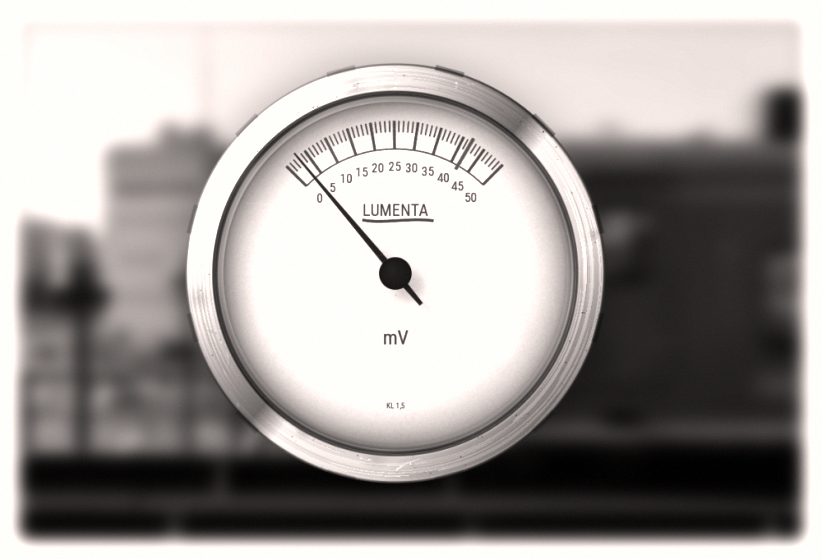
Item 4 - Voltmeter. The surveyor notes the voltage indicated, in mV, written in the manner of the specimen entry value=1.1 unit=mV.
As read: value=3 unit=mV
